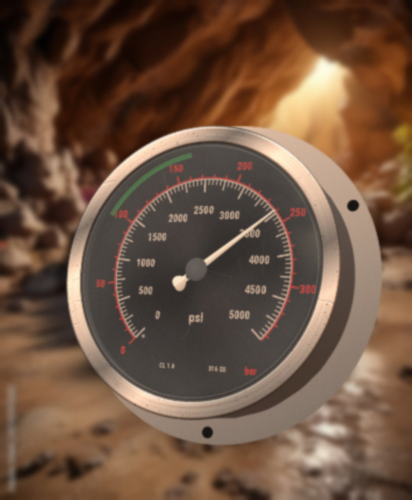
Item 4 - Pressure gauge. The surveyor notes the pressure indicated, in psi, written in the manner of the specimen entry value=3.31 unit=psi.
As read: value=3500 unit=psi
